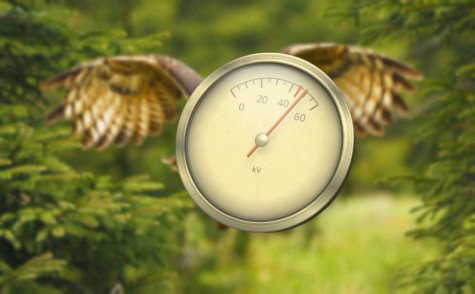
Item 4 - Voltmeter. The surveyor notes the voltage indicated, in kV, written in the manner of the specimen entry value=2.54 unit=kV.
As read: value=50 unit=kV
